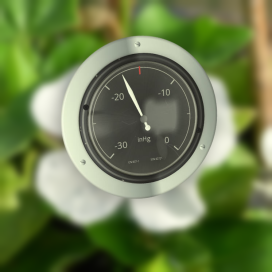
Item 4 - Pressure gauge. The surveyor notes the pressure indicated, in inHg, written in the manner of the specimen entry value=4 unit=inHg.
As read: value=-17.5 unit=inHg
